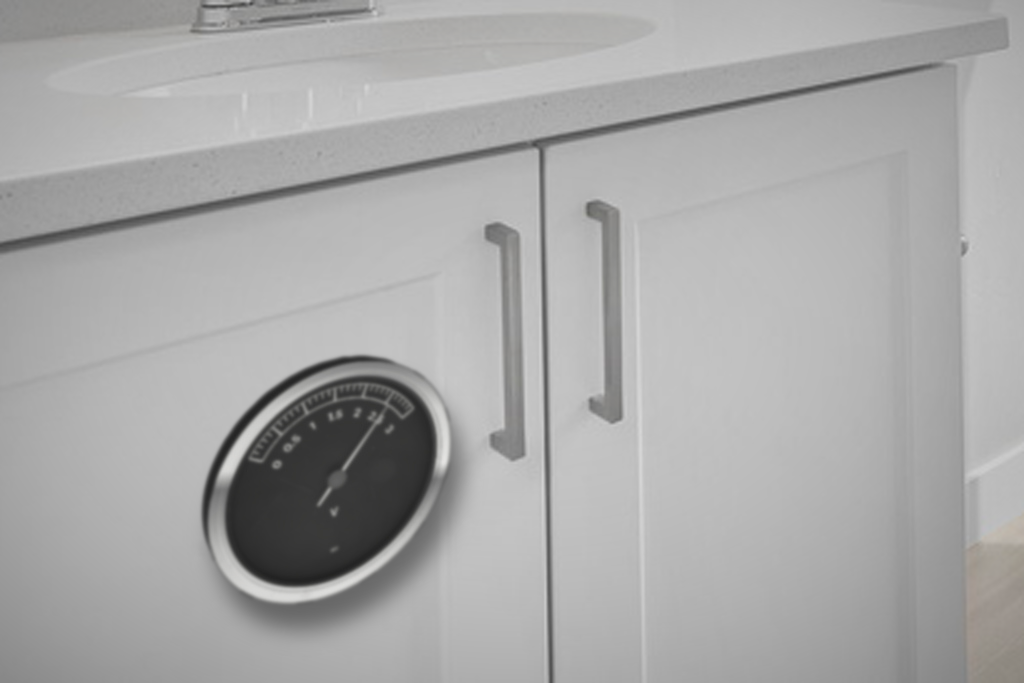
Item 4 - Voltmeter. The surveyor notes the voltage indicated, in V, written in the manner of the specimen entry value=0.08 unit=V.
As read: value=2.5 unit=V
